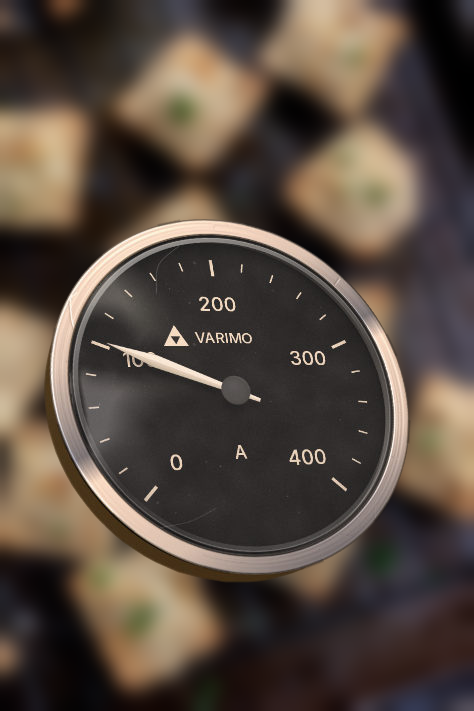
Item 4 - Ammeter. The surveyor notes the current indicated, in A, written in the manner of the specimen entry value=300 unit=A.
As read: value=100 unit=A
